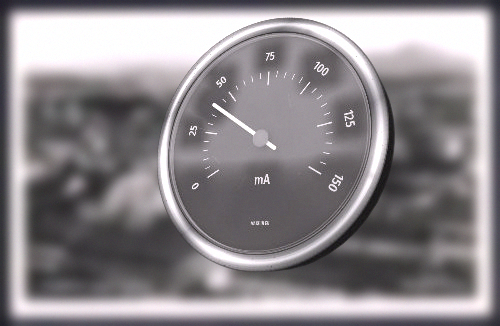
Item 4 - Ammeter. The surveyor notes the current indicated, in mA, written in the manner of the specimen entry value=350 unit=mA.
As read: value=40 unit=mA
